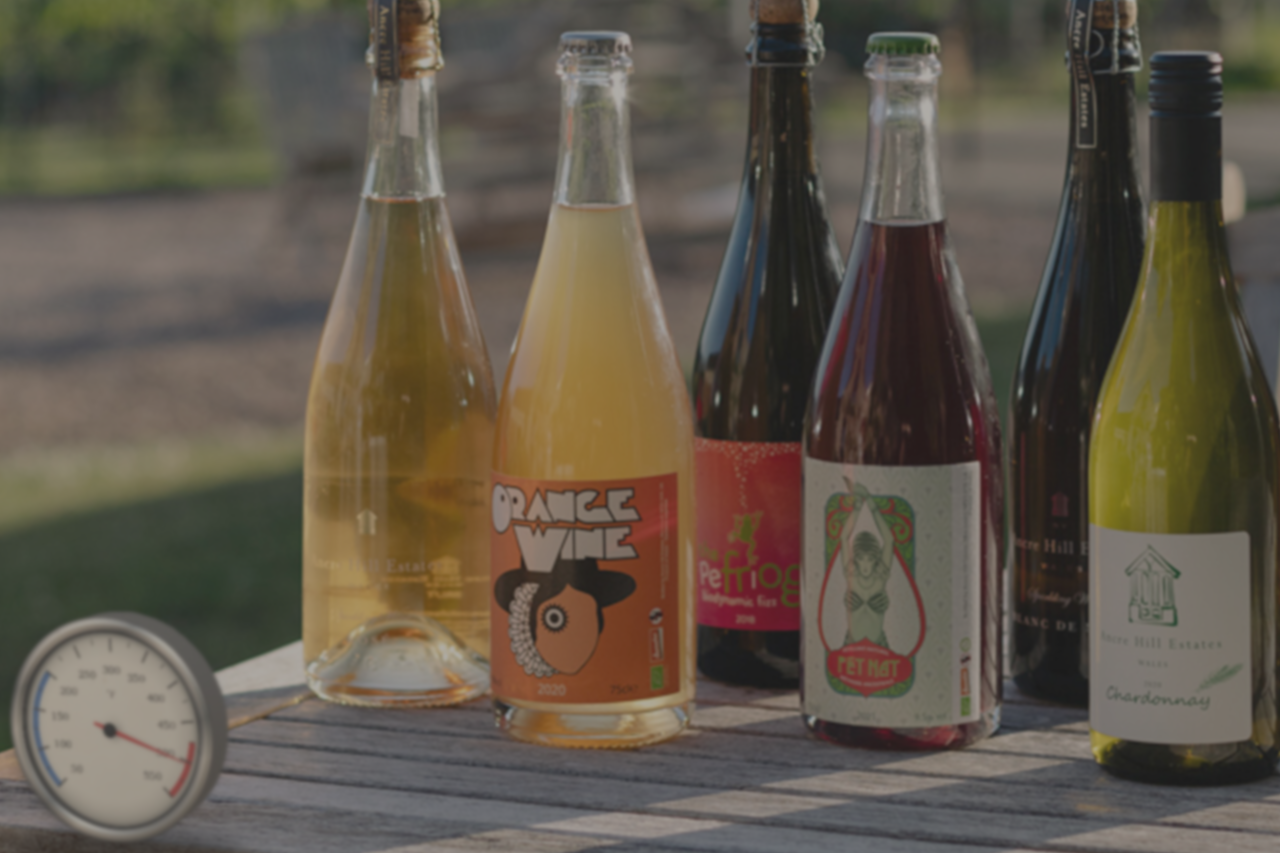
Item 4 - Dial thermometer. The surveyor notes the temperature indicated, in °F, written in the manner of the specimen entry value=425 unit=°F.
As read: value=500 unit=°F
